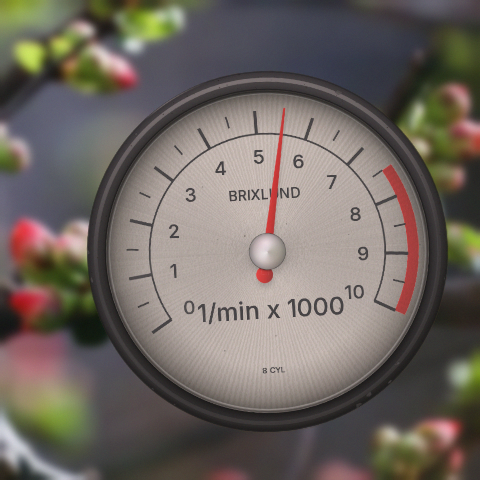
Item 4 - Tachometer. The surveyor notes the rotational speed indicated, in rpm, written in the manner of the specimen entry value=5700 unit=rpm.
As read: value=5500 unit=rpm
